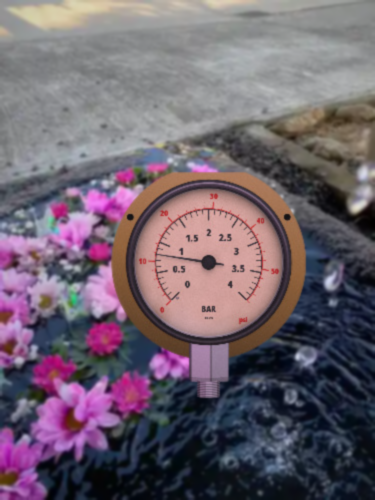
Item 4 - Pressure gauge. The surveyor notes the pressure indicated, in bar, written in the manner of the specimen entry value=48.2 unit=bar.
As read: value=0.8 unit=bar
